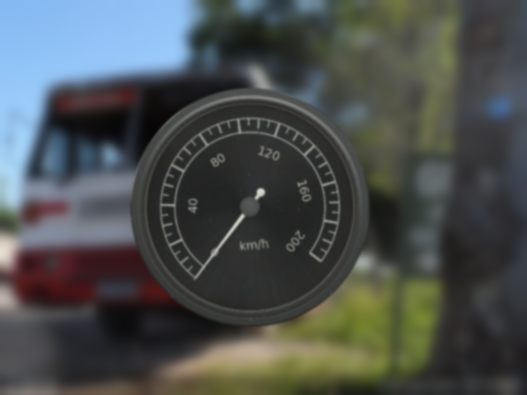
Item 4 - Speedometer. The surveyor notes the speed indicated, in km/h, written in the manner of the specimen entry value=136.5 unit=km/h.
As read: value=0 unit=km/h
